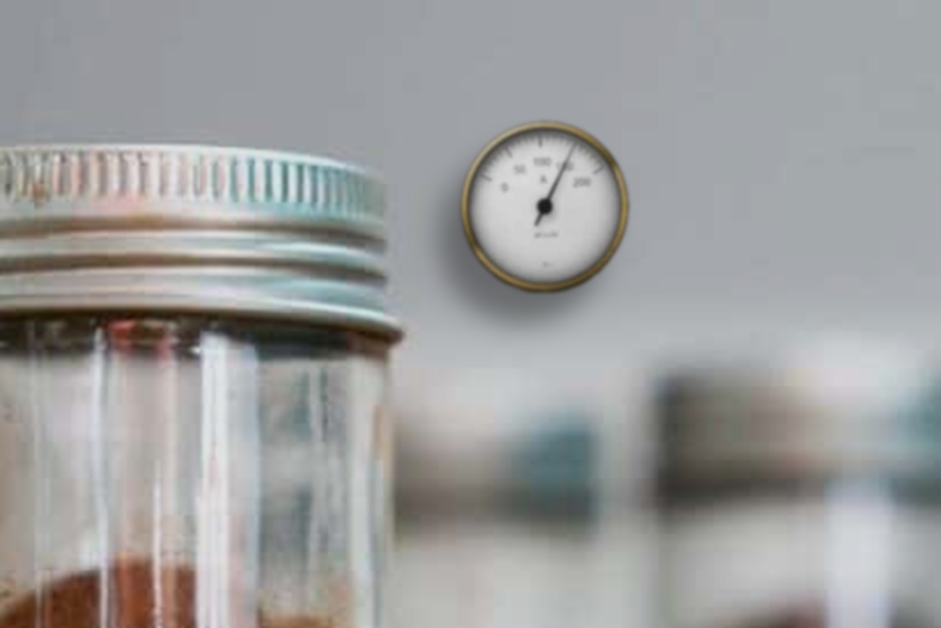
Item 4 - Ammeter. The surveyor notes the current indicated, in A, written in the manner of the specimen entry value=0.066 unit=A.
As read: value=150 unit=A
